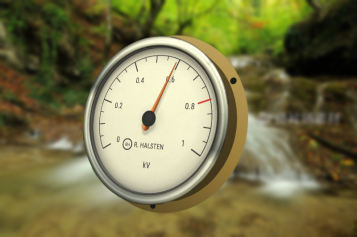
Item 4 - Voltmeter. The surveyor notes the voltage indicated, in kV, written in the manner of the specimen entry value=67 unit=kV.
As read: value=0.6 unit=kV
